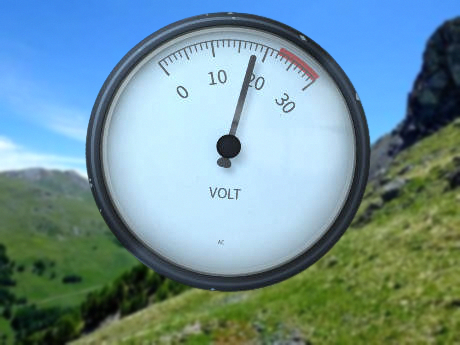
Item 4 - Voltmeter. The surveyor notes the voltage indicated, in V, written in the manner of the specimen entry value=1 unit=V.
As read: value=18 unit=V
